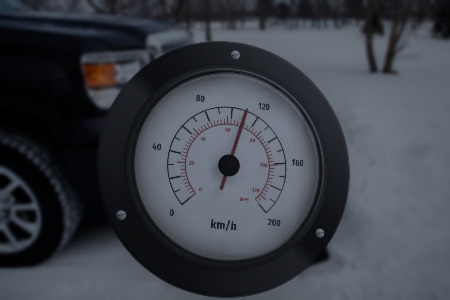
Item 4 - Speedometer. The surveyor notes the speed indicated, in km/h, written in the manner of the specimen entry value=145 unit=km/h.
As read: value=110 unit=km/h
